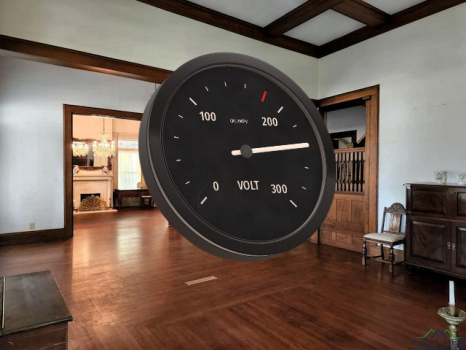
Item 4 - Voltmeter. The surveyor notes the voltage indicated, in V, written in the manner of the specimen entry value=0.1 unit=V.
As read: value=240 unit=V
